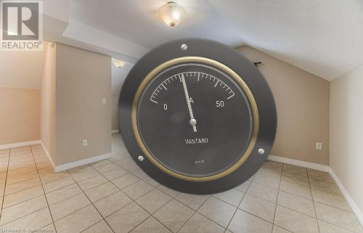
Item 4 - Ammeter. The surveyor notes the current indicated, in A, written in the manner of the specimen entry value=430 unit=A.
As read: value=22 unit=A
